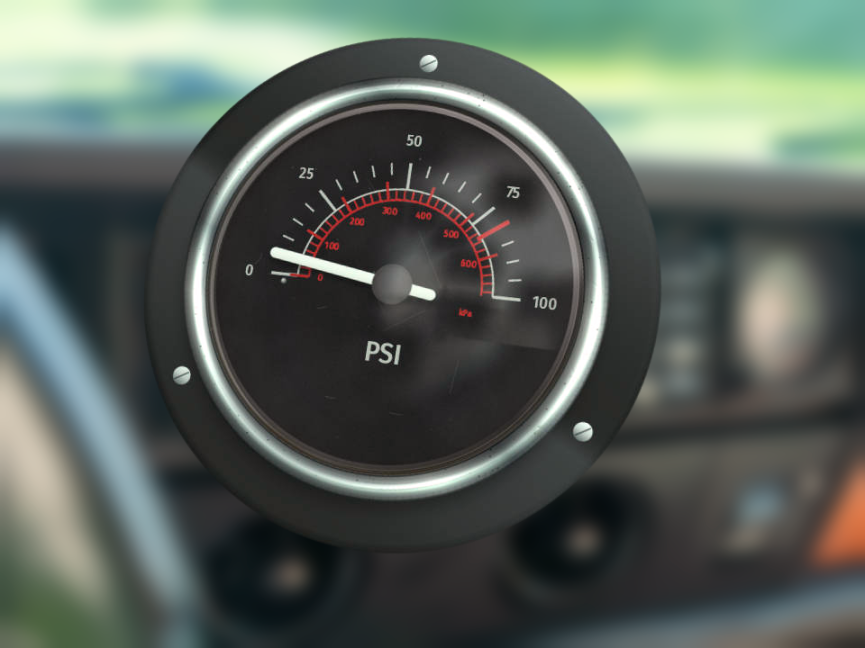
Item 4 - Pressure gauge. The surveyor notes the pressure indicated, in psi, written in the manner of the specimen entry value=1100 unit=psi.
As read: value=5 unit=psi
